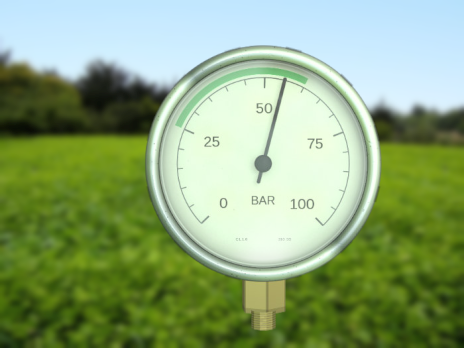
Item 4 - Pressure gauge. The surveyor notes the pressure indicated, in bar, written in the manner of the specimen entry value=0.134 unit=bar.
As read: value=55 unit=bar
